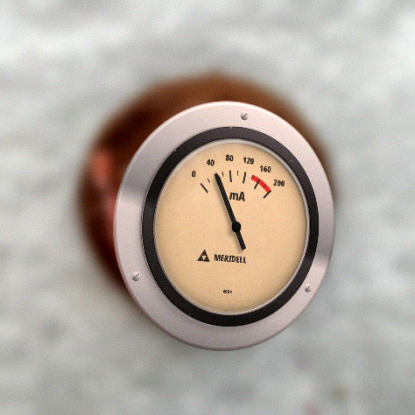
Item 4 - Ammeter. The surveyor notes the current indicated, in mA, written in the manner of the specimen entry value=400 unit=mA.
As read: value=40 unit=mA
